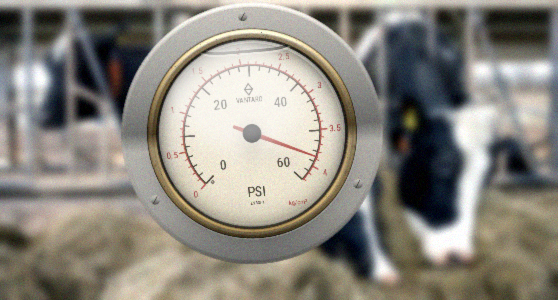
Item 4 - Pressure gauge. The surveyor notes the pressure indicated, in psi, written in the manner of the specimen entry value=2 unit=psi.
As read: value=55 unit=psi
